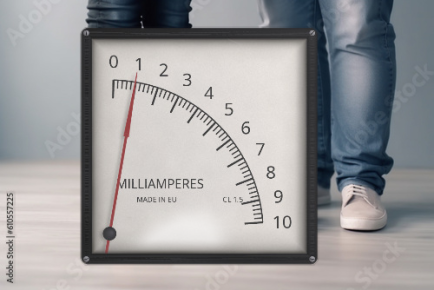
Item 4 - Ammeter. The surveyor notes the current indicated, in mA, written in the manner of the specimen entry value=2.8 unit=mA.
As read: value=1 unit=mA
